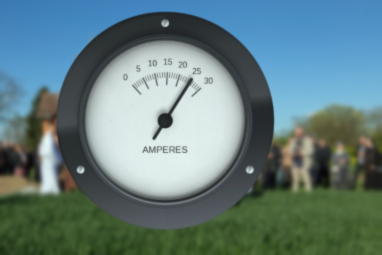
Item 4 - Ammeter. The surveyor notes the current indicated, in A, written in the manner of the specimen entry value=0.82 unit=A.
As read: value=25 unit=A
